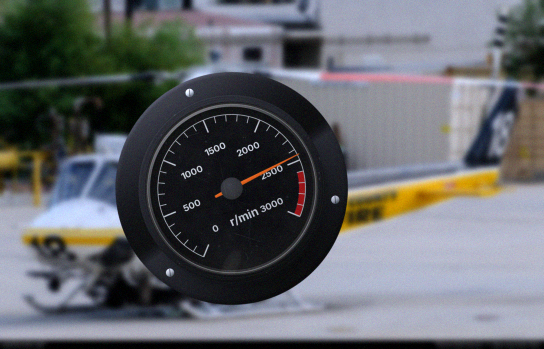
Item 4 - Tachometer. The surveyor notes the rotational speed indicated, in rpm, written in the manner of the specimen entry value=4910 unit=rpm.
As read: value=2450 unit=rpm
